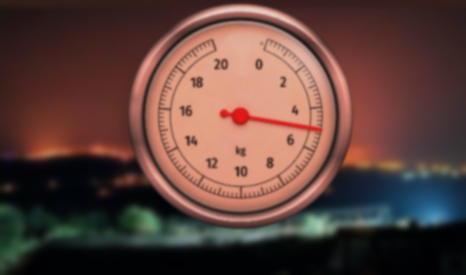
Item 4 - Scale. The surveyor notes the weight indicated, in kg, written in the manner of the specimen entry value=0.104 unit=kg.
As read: value=5 unit=kg
